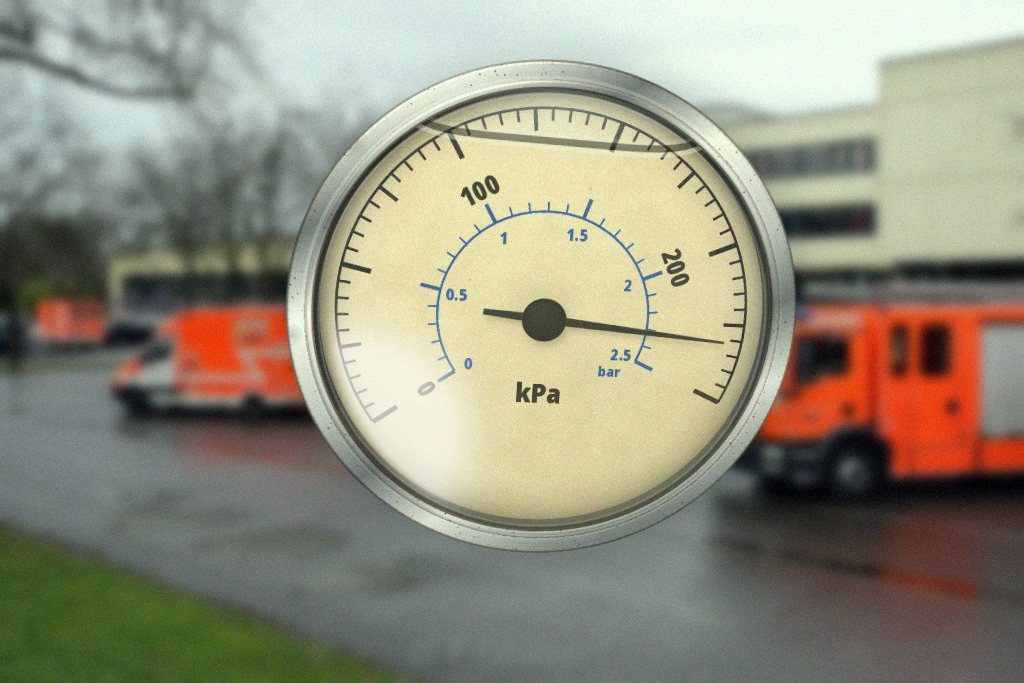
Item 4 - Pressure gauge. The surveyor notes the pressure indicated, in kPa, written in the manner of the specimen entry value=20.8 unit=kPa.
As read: value=230 unit=kPa
